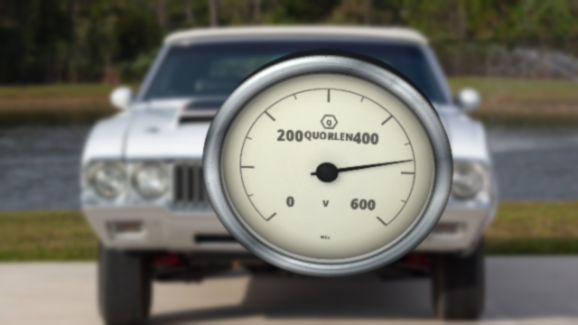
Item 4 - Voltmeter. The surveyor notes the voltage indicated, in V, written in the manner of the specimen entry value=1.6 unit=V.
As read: value=475 unit=V
